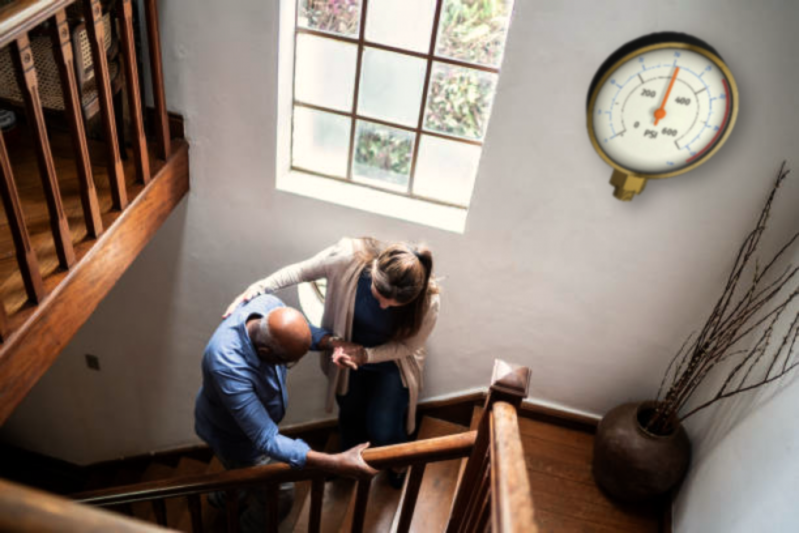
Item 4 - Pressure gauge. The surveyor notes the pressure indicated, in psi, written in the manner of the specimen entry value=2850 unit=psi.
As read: value=300 unit=psi
